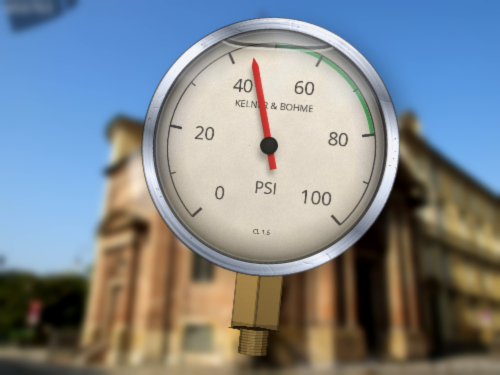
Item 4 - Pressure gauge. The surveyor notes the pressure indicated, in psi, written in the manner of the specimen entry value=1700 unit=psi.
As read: value=45 unit=psi
